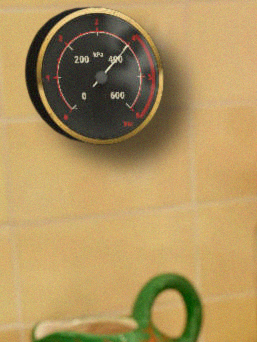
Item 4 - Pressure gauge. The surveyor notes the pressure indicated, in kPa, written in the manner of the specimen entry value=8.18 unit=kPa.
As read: value=400 unit=kPa
